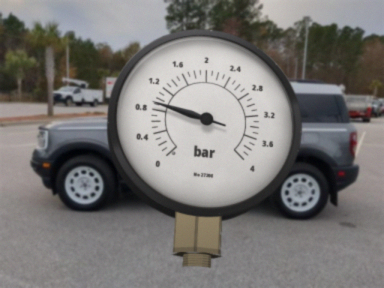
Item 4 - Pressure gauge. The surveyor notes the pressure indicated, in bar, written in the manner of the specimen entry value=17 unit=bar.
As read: value=0.9 unit=bar
